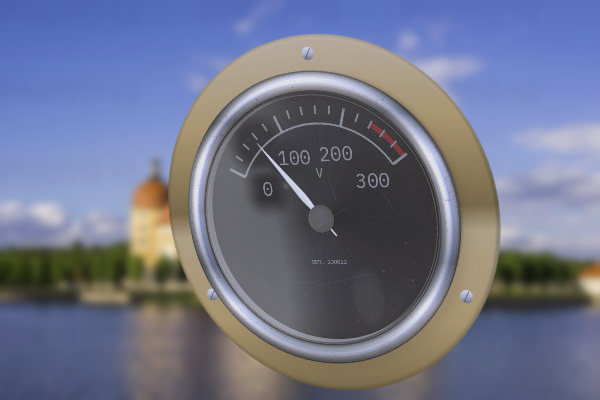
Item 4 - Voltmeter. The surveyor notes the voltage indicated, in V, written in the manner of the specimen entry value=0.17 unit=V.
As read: value=60 unit=V
